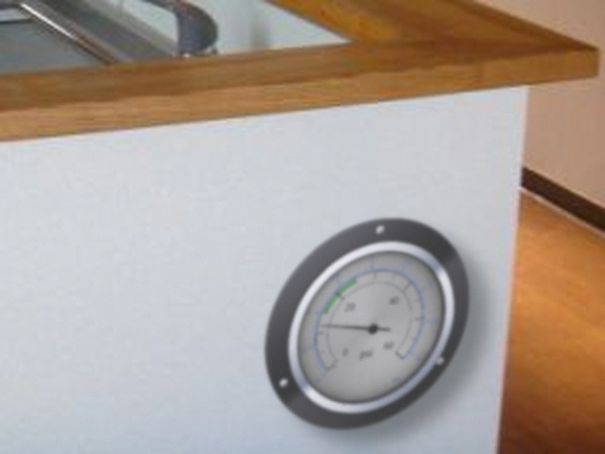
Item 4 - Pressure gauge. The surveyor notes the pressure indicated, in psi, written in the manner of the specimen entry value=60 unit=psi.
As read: value=12.5 unit=psi
